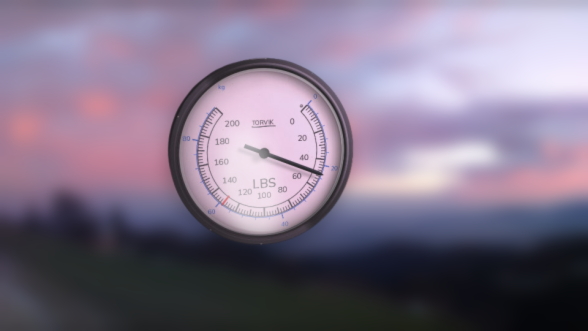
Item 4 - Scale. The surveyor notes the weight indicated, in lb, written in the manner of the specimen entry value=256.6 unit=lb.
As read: value=50 unit=lb
